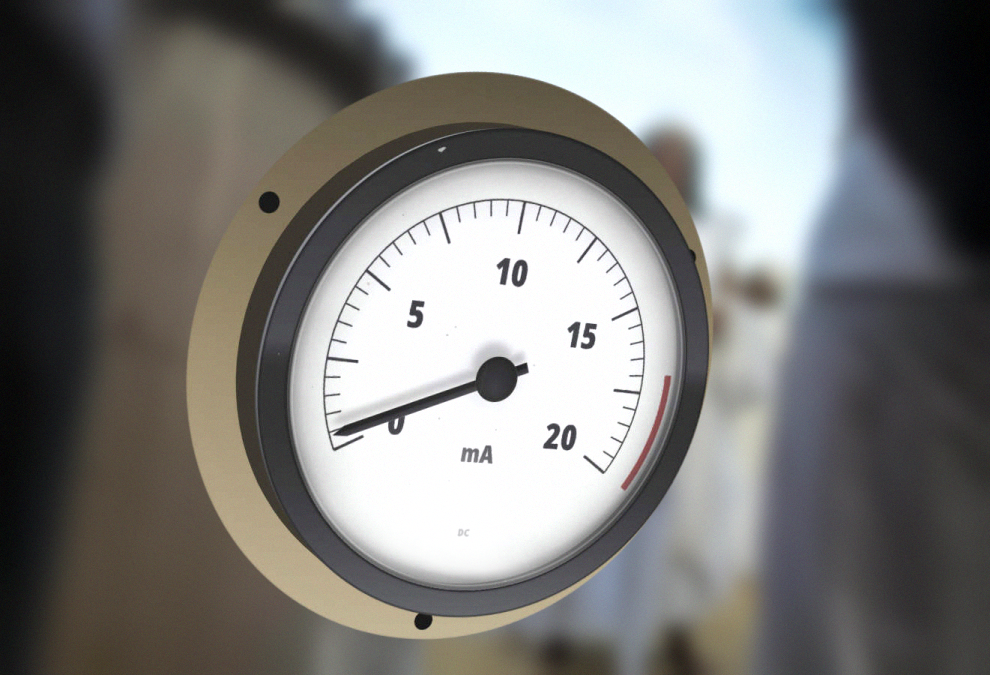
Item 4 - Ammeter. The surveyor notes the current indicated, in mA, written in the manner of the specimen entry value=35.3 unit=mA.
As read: value=0.5 unit=mA
